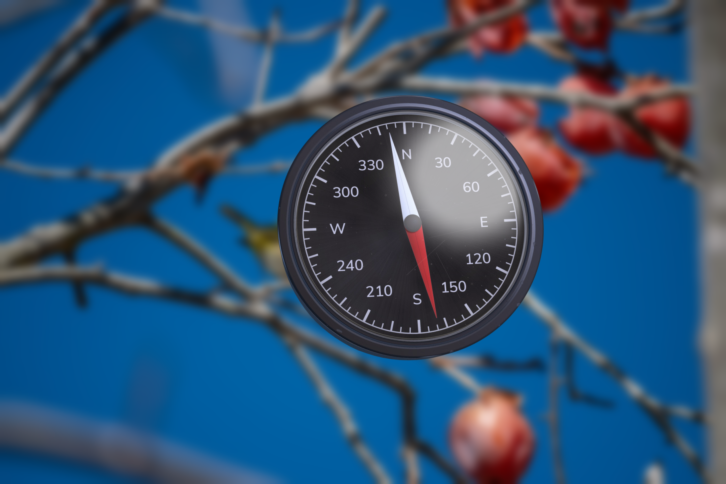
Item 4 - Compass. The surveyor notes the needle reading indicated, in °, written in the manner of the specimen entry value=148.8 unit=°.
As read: value=170 unit=°
